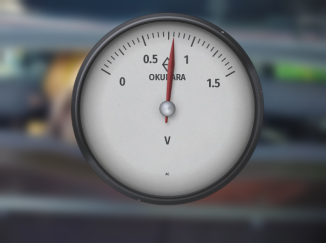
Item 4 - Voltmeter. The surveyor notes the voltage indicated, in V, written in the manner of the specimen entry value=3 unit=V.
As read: value=0.8 unit=V
